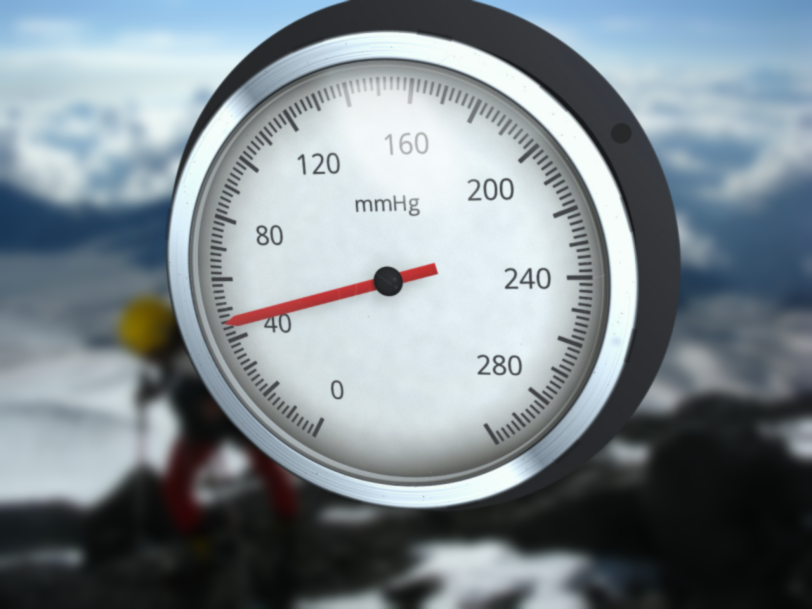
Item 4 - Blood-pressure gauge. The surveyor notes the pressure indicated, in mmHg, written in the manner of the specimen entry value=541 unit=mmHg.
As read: value=46 unit=mmHg
